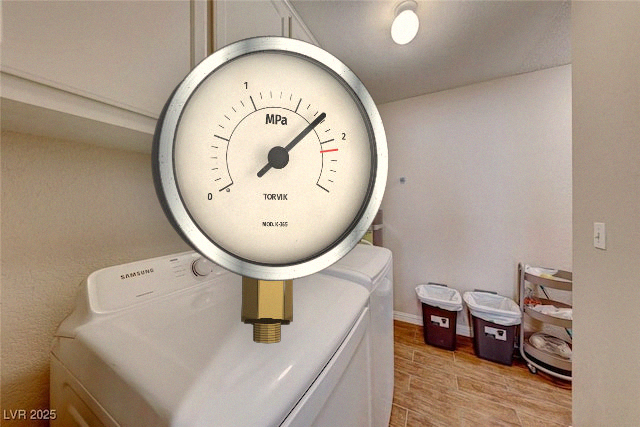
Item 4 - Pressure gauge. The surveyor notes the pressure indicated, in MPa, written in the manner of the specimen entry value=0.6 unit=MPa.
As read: value=1.75 unit=MPa
